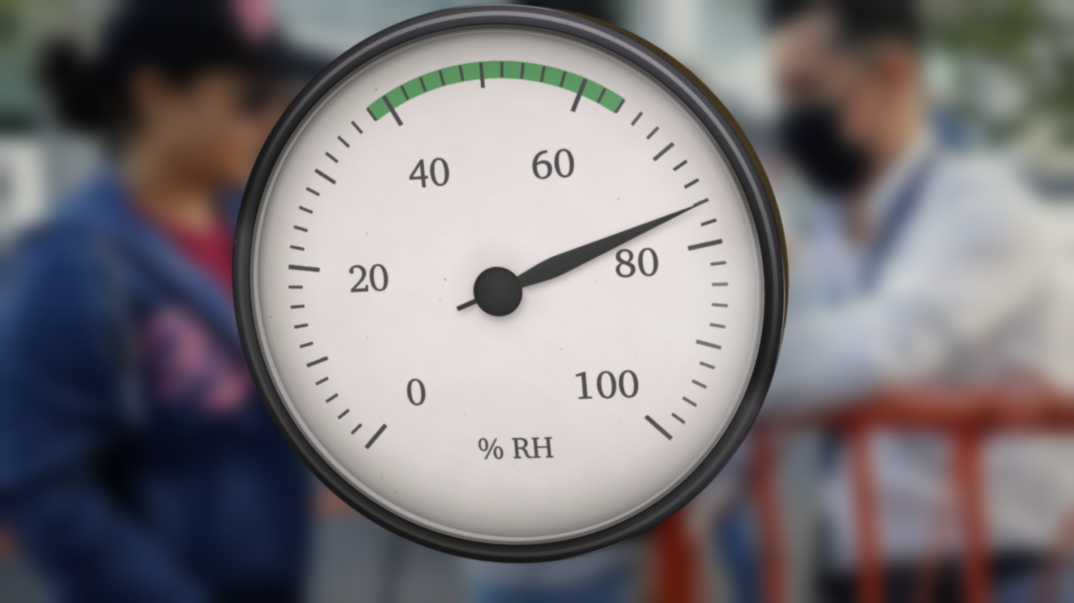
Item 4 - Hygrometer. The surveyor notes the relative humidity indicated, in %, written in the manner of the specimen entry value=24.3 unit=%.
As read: value=76 unit=%
